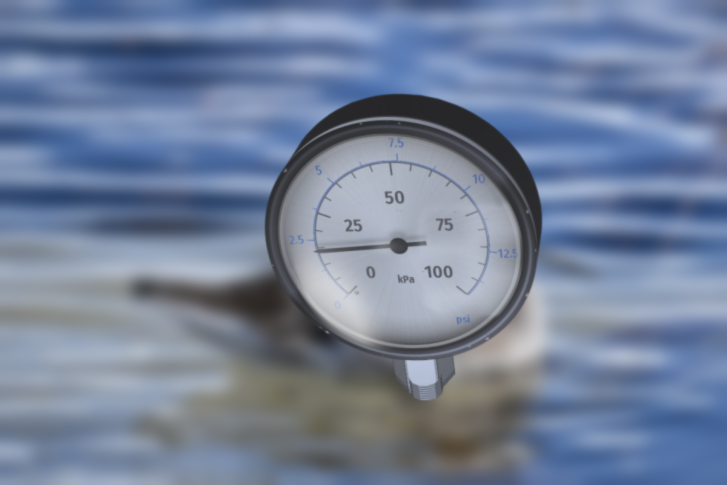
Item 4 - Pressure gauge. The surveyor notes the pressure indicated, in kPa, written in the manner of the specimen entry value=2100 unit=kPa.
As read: value=15 unit=kPa
